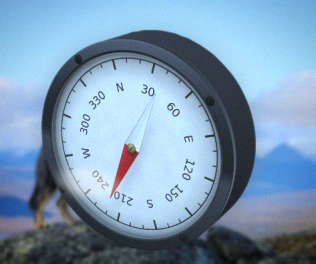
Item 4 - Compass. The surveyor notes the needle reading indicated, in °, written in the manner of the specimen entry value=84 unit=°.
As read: value=220 unit=°
